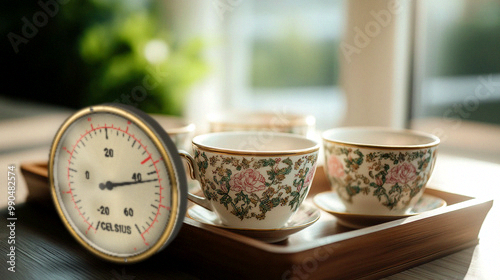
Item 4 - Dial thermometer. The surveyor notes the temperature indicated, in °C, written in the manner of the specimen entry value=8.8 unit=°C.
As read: value=42 unit=°C
